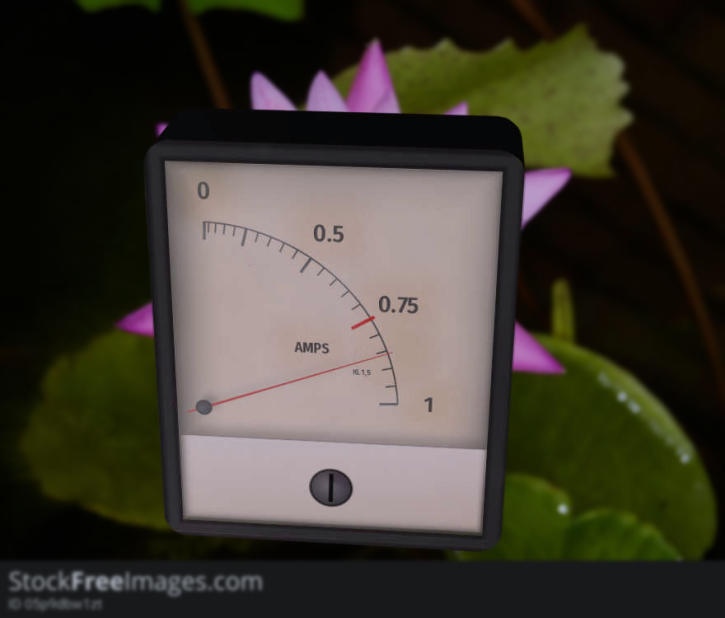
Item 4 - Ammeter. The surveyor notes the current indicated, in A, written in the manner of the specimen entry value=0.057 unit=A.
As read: value=0.85 unit=A
